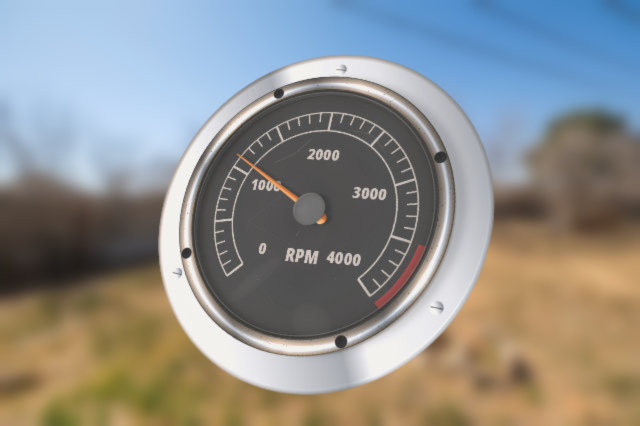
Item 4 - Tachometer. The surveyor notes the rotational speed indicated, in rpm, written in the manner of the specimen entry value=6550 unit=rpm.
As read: value=1100 unit=rpm
